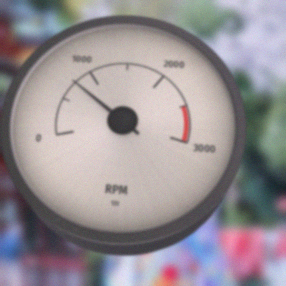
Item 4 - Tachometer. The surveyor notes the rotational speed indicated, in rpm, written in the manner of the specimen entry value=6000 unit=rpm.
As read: value=750 unit=rpm
